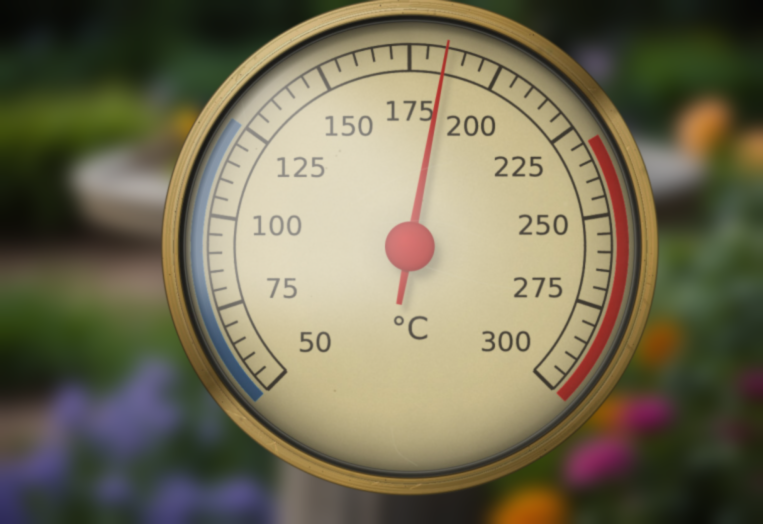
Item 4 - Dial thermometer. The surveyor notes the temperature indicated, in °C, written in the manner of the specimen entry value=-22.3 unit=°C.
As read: value=185 unit=°C
